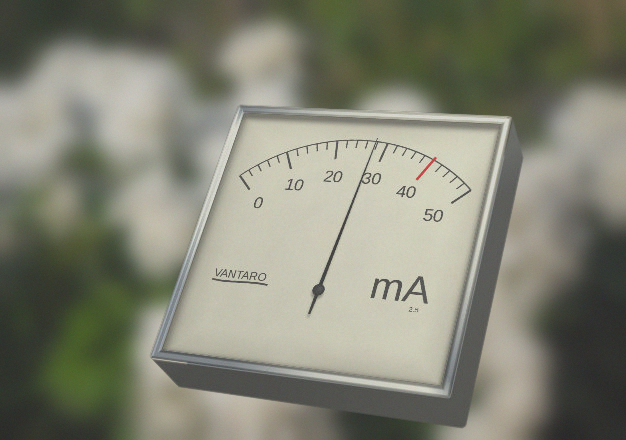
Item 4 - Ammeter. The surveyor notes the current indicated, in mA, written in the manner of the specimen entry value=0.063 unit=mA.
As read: value=28 unit=mA
